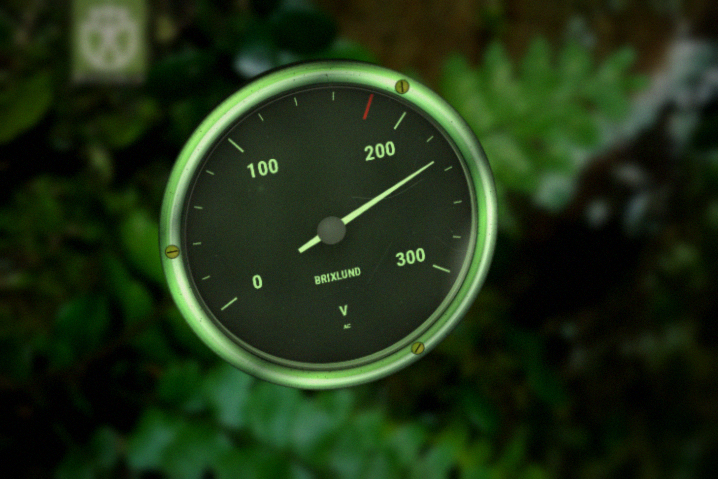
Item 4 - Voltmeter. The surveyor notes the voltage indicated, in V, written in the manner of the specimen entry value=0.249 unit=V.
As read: value=230 unit=V
